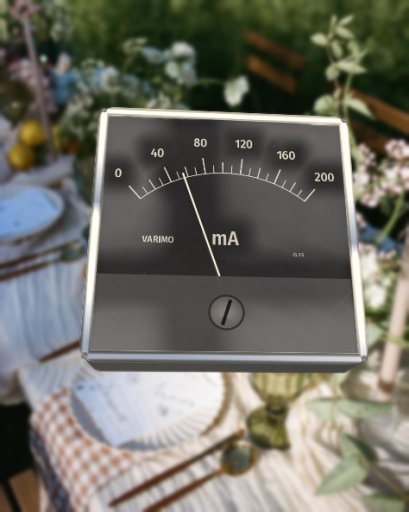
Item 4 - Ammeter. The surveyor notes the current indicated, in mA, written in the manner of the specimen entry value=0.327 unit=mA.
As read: value=55 unit=mA
